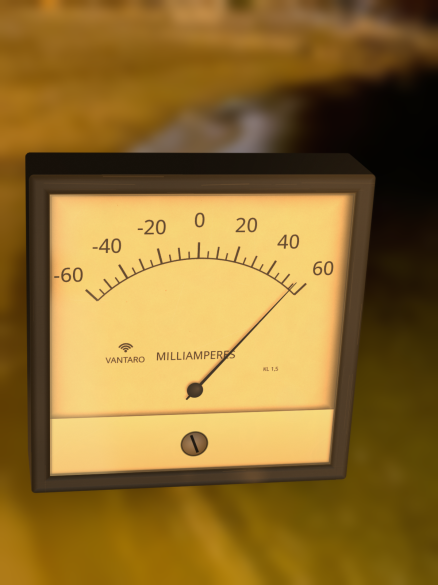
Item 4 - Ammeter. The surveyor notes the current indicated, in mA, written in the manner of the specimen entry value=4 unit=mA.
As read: value=55 unit=mA
